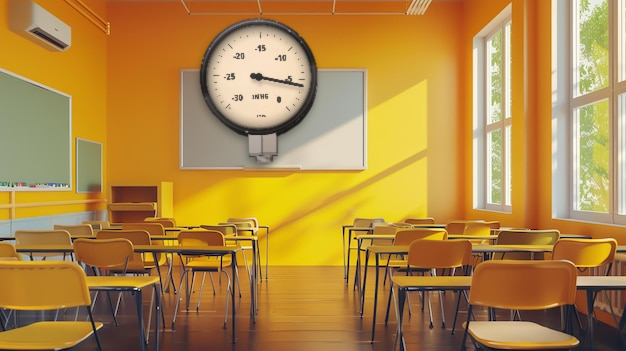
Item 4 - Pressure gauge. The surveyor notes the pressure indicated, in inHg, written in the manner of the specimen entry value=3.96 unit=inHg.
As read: value=-4 unit=inHg
